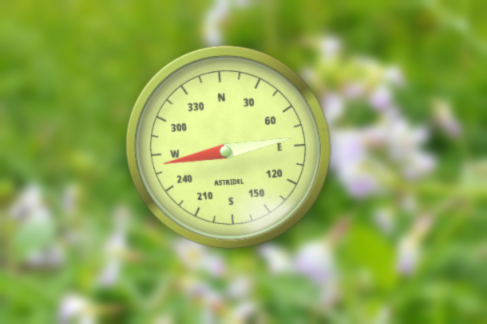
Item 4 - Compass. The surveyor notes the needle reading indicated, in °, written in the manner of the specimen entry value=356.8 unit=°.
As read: value=262.5 unit=°
